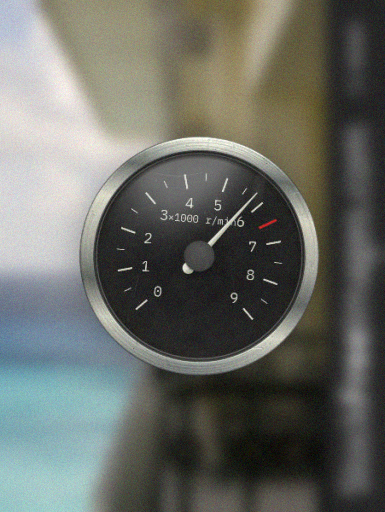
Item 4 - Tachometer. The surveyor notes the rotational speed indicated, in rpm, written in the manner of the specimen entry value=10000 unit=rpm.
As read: value=5750 unit=rpm
